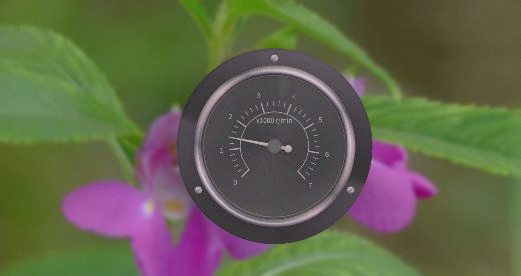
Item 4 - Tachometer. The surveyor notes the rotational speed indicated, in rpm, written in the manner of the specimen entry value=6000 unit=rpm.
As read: value=1400 unit=rpm
